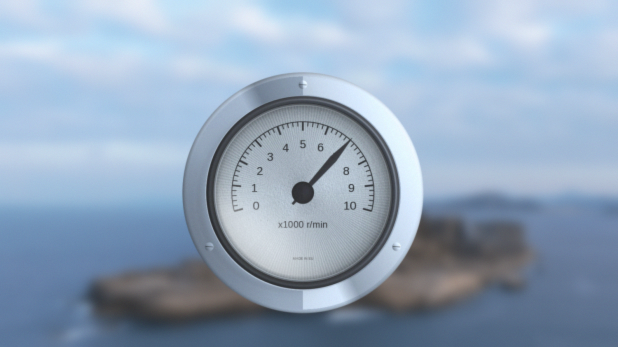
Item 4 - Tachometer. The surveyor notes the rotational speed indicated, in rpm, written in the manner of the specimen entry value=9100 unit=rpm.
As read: value=7000 unit=rpm
